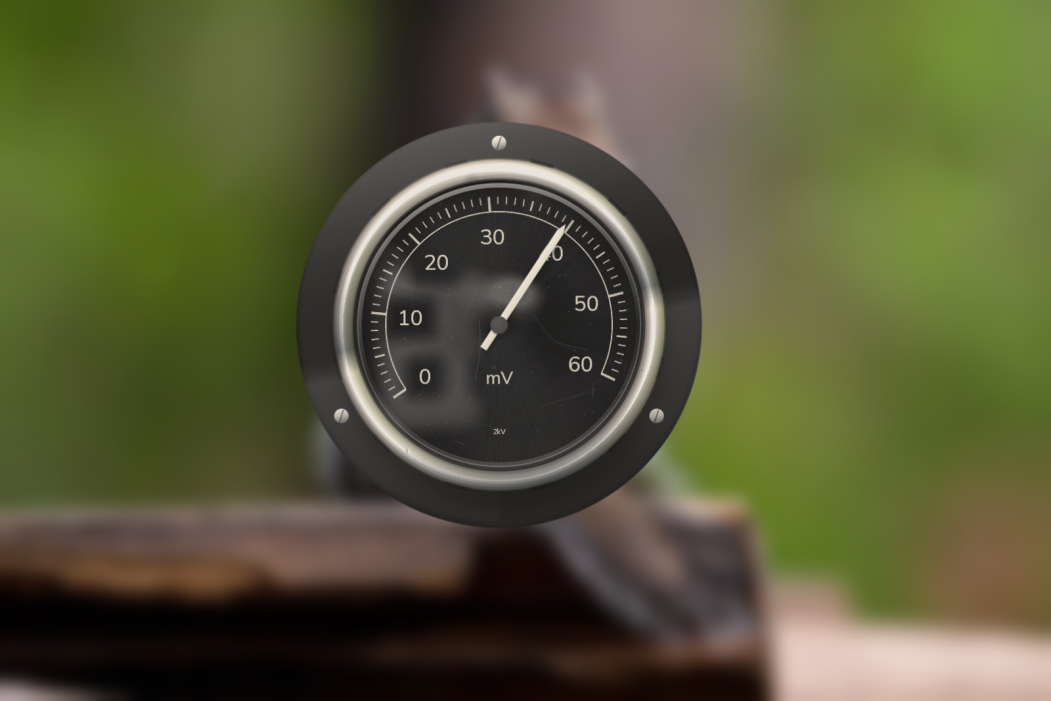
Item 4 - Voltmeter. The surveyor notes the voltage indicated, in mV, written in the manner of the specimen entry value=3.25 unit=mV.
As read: value=39.5 unit=mV
